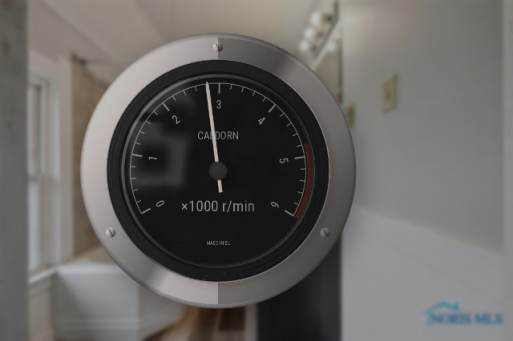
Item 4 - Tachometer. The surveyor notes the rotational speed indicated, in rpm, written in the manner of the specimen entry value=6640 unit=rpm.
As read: value=2800 unit=rpm
